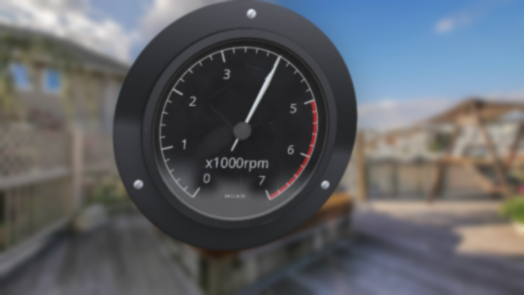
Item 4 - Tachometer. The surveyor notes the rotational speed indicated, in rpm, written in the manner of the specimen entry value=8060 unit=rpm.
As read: value=4000 unit=rpm
